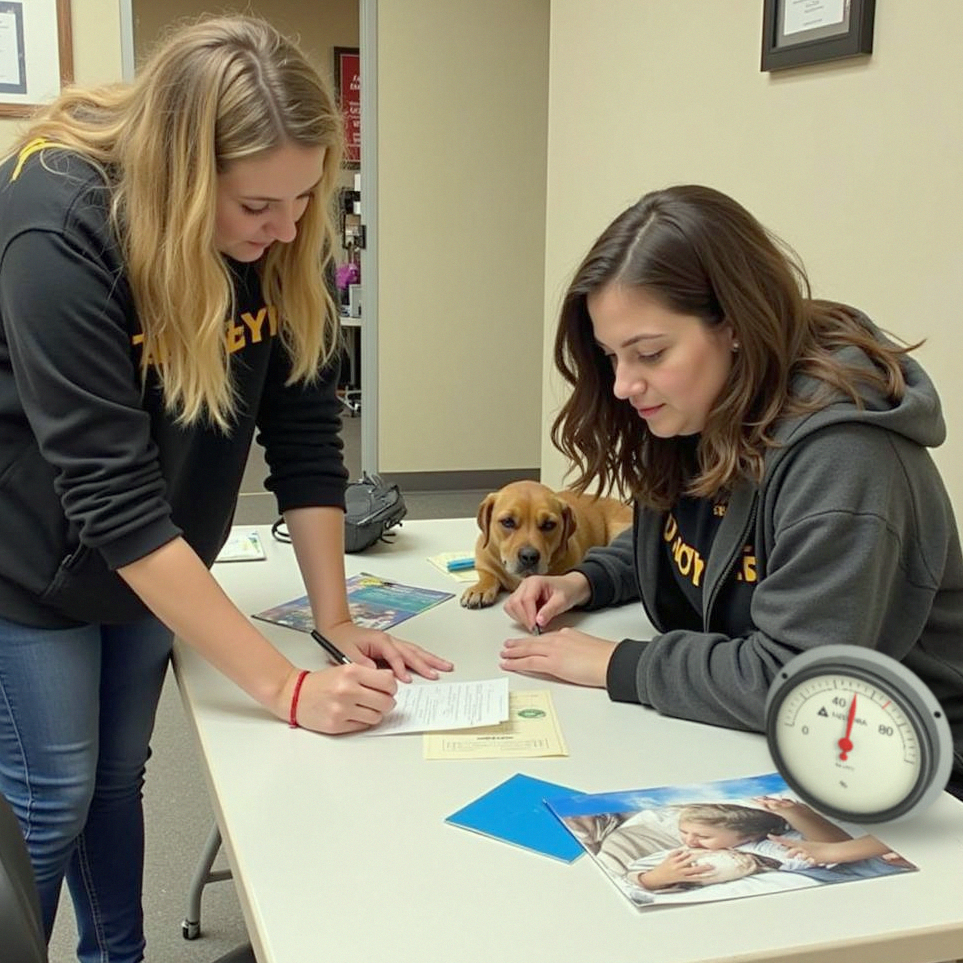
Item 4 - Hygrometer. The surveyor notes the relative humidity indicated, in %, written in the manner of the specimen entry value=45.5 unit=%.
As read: value=52 unit=%
